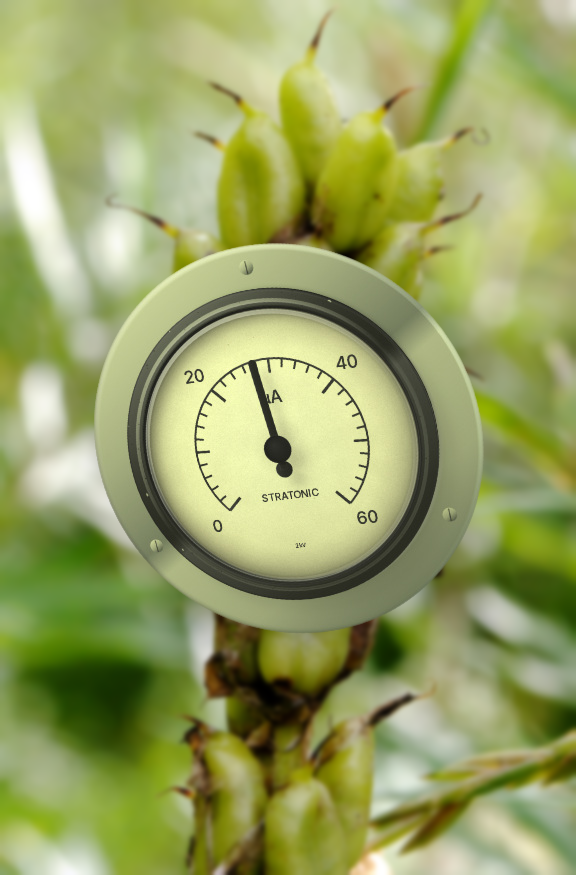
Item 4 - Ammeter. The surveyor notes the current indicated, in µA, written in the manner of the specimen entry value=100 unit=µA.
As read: value=28 unit=µA
